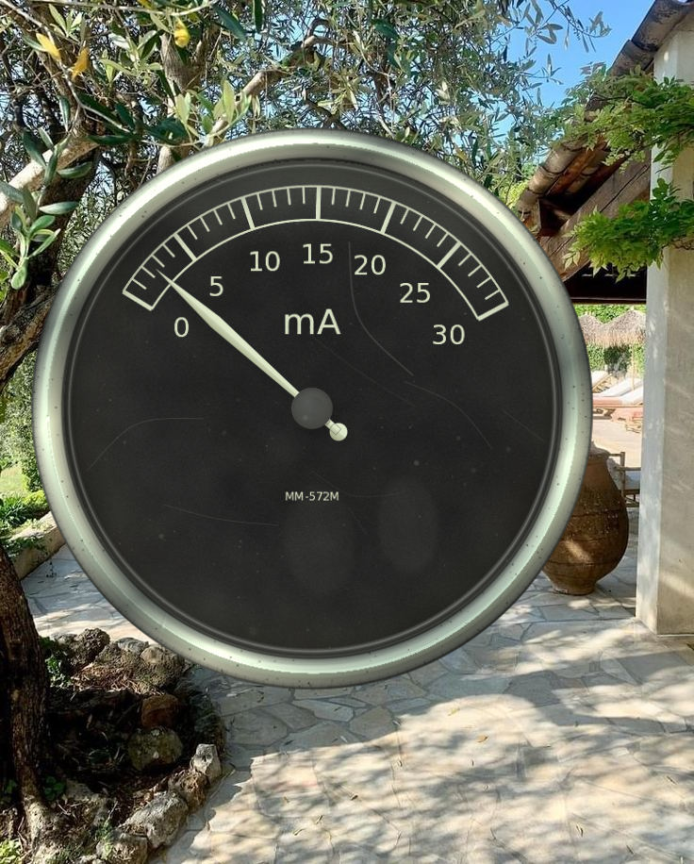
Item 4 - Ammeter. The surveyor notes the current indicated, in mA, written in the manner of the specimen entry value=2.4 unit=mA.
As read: value=2.5 unit=mA
